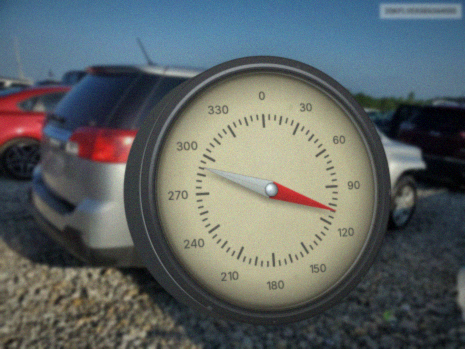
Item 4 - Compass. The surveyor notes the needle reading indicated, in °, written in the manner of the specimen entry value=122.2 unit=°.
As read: value=110 unit=°
